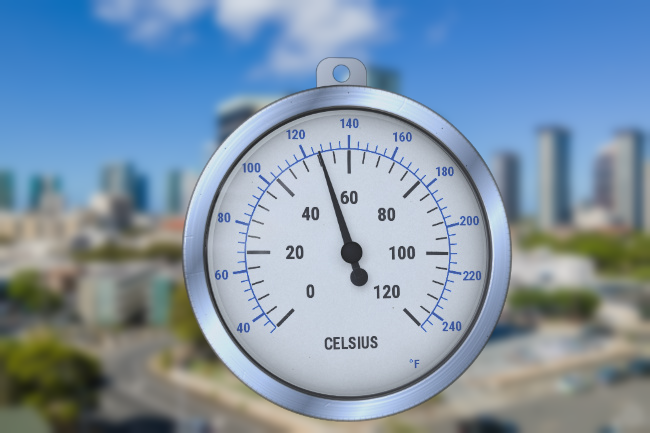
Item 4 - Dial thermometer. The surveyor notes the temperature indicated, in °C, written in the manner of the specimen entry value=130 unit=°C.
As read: value=52 unit=°C
